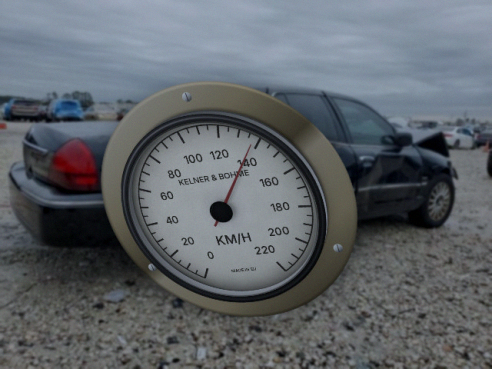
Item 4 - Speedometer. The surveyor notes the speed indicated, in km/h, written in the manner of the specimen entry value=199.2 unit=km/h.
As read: value=137.5 unit=km/h
